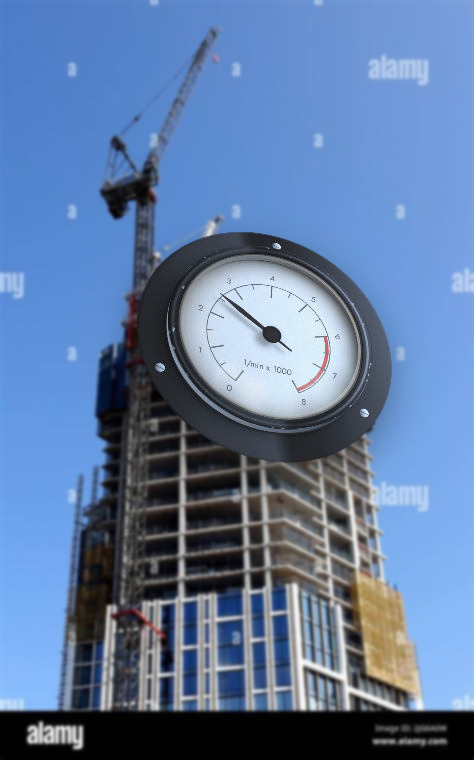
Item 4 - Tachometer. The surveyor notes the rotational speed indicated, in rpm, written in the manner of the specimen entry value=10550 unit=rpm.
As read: value=2500 unit=rpm
